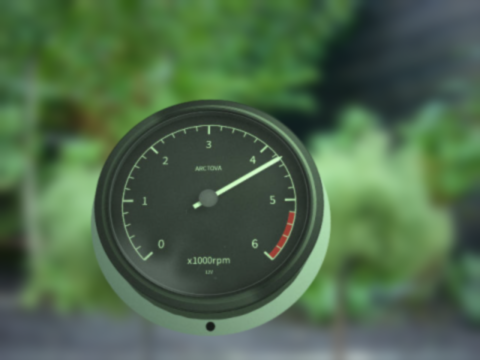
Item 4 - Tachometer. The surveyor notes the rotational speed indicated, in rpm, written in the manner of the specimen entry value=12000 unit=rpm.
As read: value=4300 unit=rpm
